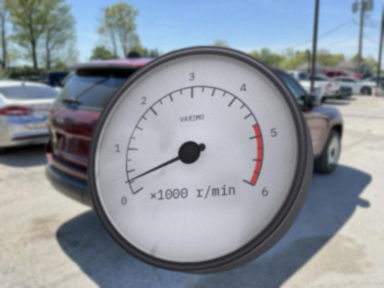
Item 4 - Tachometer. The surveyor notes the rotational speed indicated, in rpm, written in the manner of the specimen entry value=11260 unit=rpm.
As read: value=250 unit=rpm
